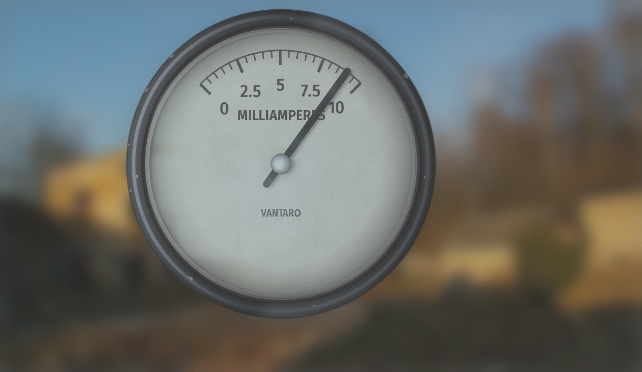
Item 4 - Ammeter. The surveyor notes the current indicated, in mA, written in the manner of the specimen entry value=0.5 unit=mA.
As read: value=9 unit=mA
